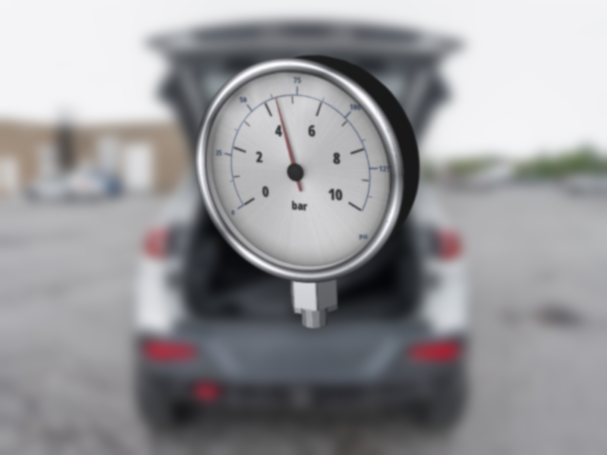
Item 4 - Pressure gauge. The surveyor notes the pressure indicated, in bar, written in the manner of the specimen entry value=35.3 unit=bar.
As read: value=4.5 unit=bar
